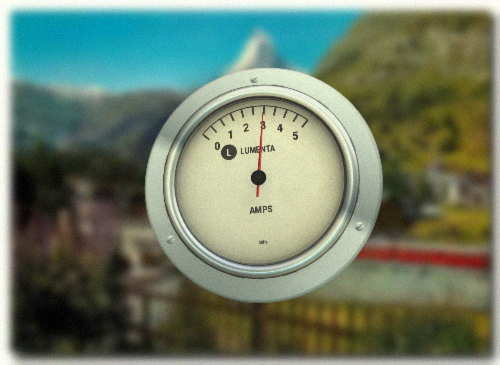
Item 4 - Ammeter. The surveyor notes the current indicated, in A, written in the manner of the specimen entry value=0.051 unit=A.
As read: value=3 unit=A
